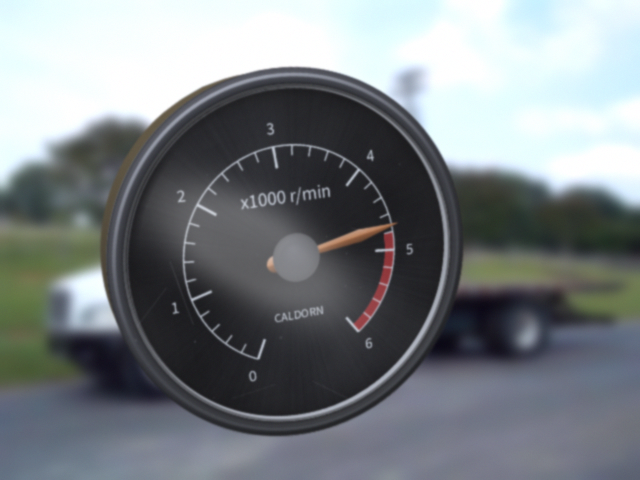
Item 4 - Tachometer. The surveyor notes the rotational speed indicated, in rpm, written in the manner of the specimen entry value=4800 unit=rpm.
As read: value=4700 unit=rpm
